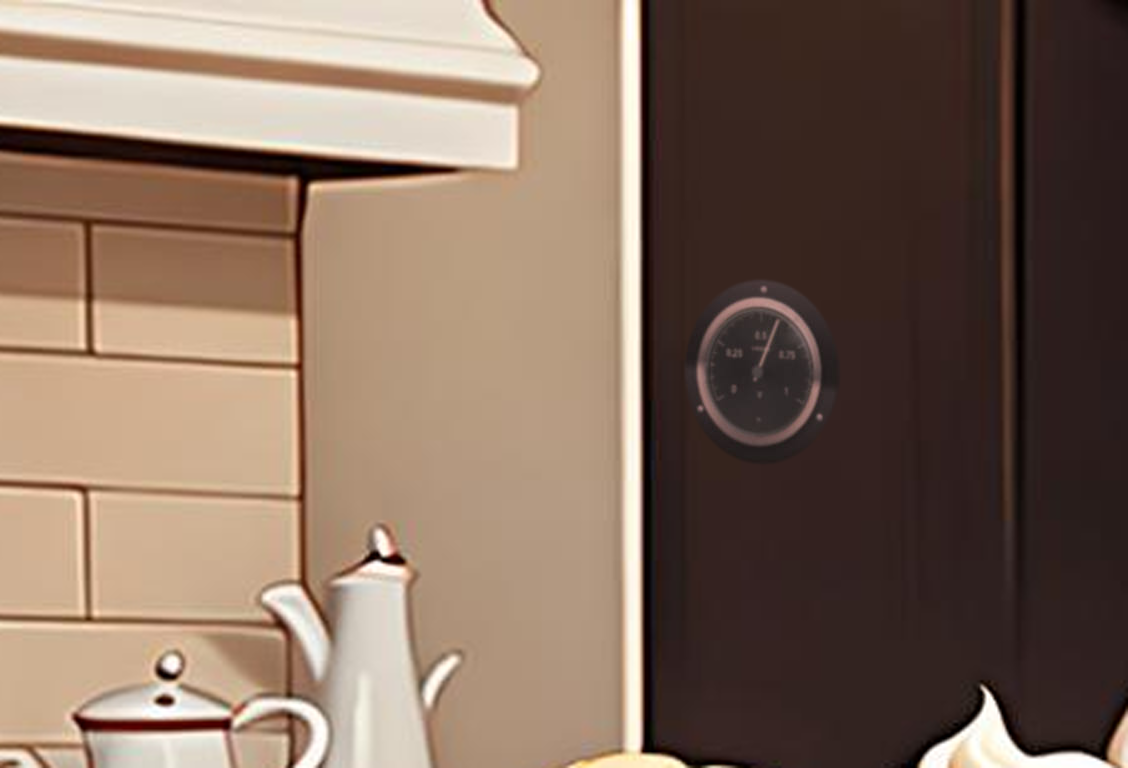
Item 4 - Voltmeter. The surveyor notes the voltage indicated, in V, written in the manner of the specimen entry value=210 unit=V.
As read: value=0.6 unit=V
